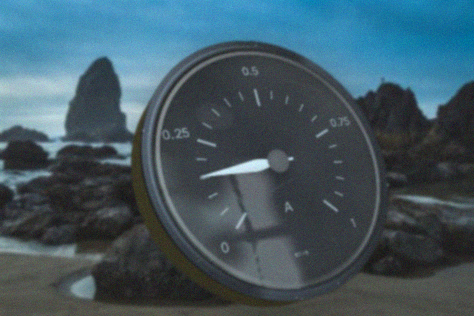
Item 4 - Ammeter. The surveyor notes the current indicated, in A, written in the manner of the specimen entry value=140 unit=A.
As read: value=0.15 unit=A
